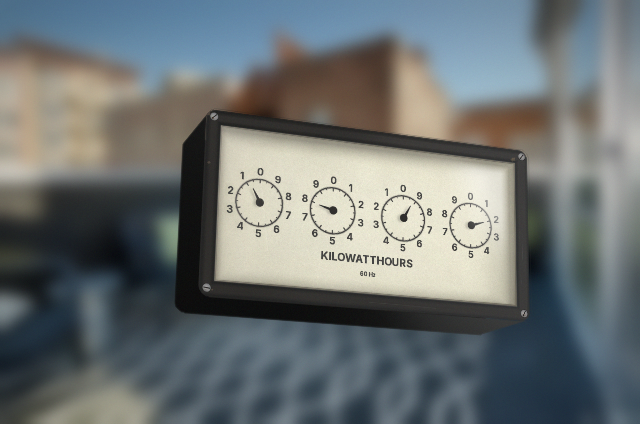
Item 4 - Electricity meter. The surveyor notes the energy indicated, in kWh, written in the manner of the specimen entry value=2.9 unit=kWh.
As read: value=792 unit=kWh
